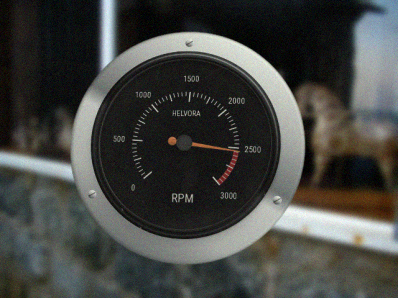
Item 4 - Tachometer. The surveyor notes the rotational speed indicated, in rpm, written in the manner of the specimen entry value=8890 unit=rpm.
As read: value=2550 unit=rpm
